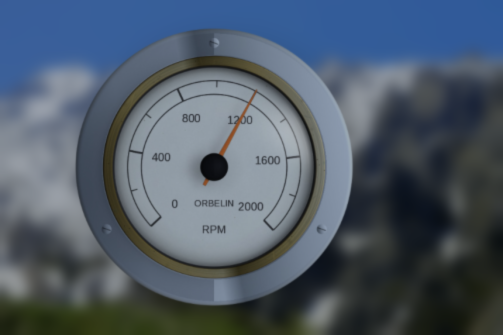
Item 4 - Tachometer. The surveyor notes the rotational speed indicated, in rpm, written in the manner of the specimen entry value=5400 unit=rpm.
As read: value=1200 unit=rpm
